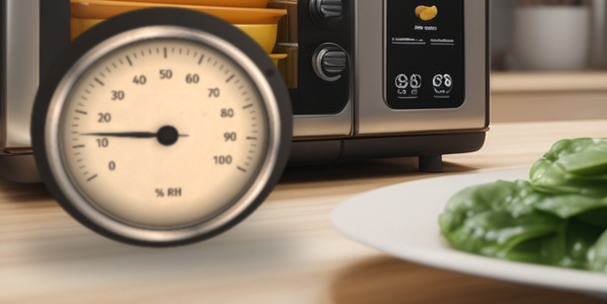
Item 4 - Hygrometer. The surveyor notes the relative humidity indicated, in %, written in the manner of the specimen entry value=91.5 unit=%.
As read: value=14 unit=%
